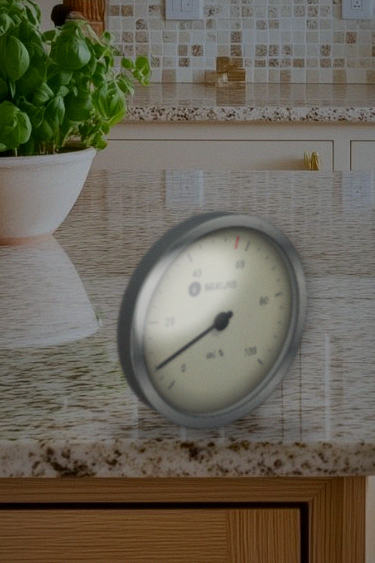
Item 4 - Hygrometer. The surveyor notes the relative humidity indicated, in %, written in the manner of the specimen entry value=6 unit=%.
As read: value=8 unit=%
